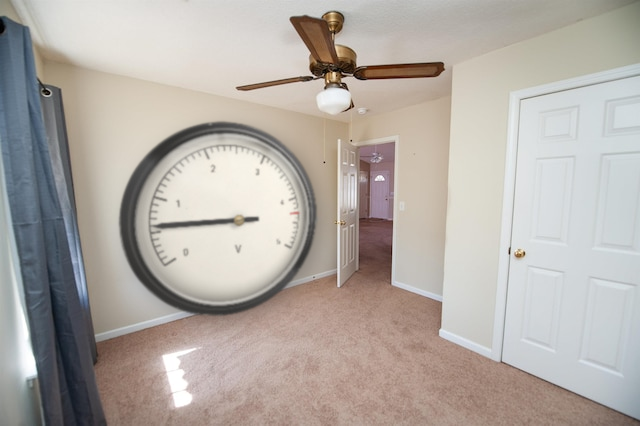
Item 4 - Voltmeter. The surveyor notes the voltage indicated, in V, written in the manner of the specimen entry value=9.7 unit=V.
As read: value=0.6 unit=V
